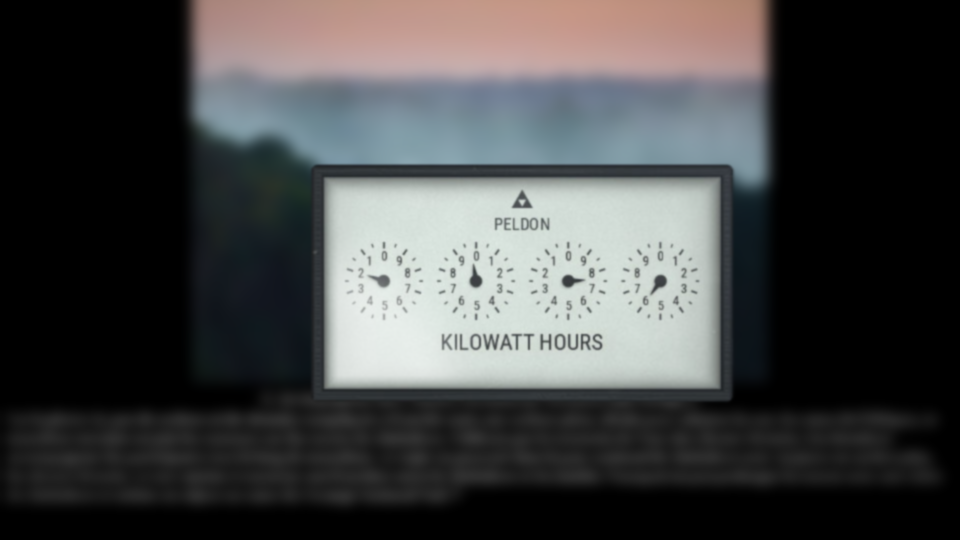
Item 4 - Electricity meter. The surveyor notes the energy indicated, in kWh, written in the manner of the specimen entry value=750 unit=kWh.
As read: value=1976 unit=kWh
